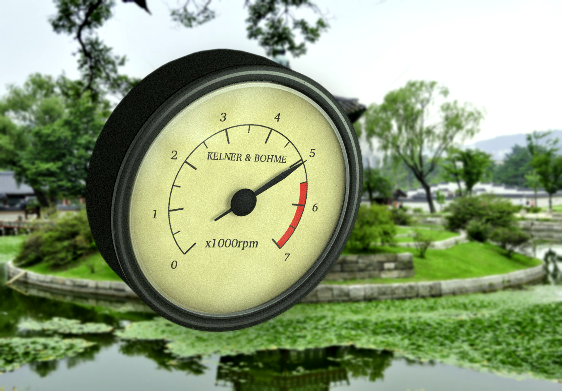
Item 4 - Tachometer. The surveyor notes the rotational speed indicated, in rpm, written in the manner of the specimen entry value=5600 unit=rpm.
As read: value=5000 unit=rpm
